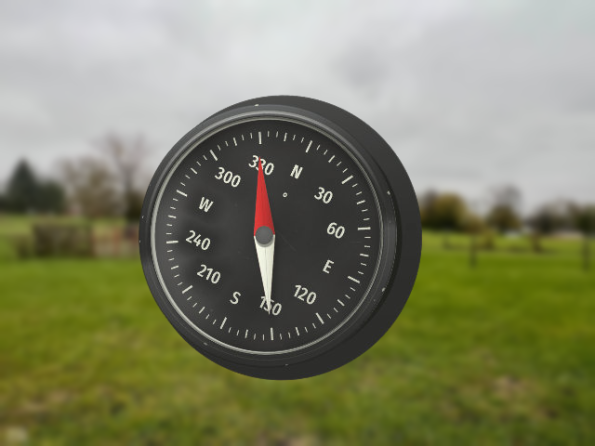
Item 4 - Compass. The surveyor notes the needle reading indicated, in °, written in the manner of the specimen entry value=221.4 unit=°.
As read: value=330 unit=°
